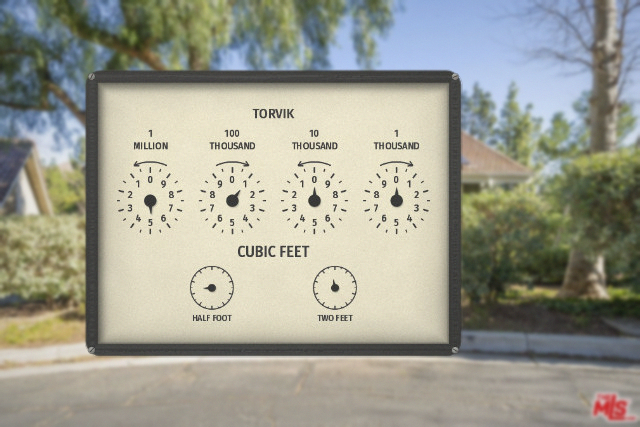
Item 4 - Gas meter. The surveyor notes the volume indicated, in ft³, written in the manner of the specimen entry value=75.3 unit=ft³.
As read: value=510000 unit=ft³
